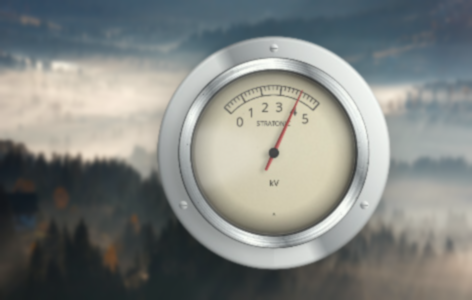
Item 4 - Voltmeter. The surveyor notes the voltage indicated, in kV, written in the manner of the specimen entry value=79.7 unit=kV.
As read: value=4 unit=kV
